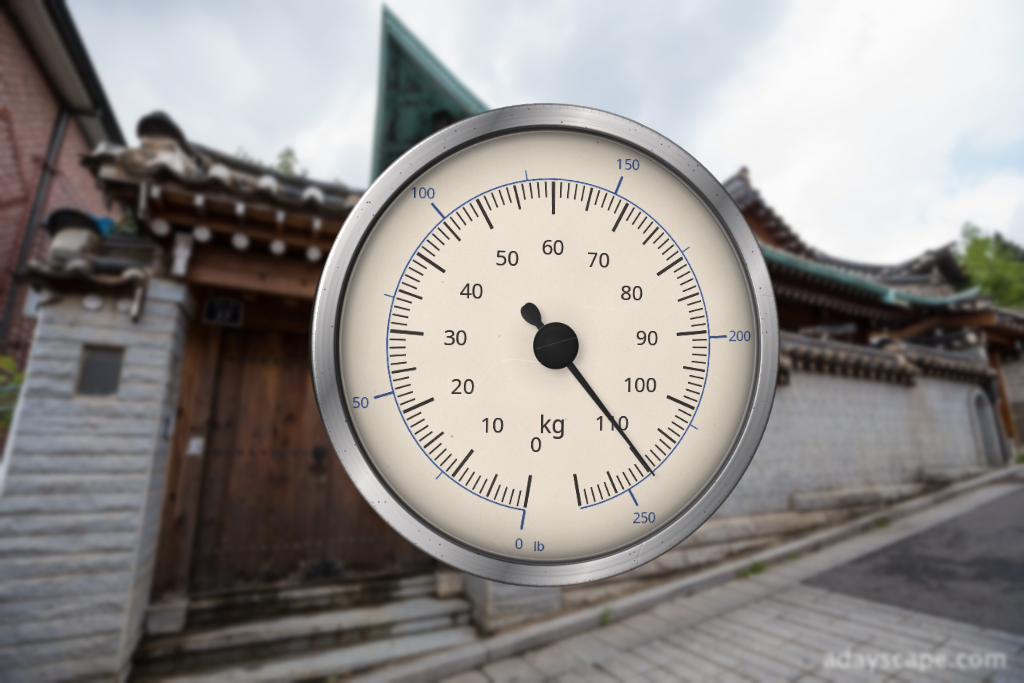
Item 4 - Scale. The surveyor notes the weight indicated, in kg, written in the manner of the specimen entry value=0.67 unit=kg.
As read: value=110 unit=kg
